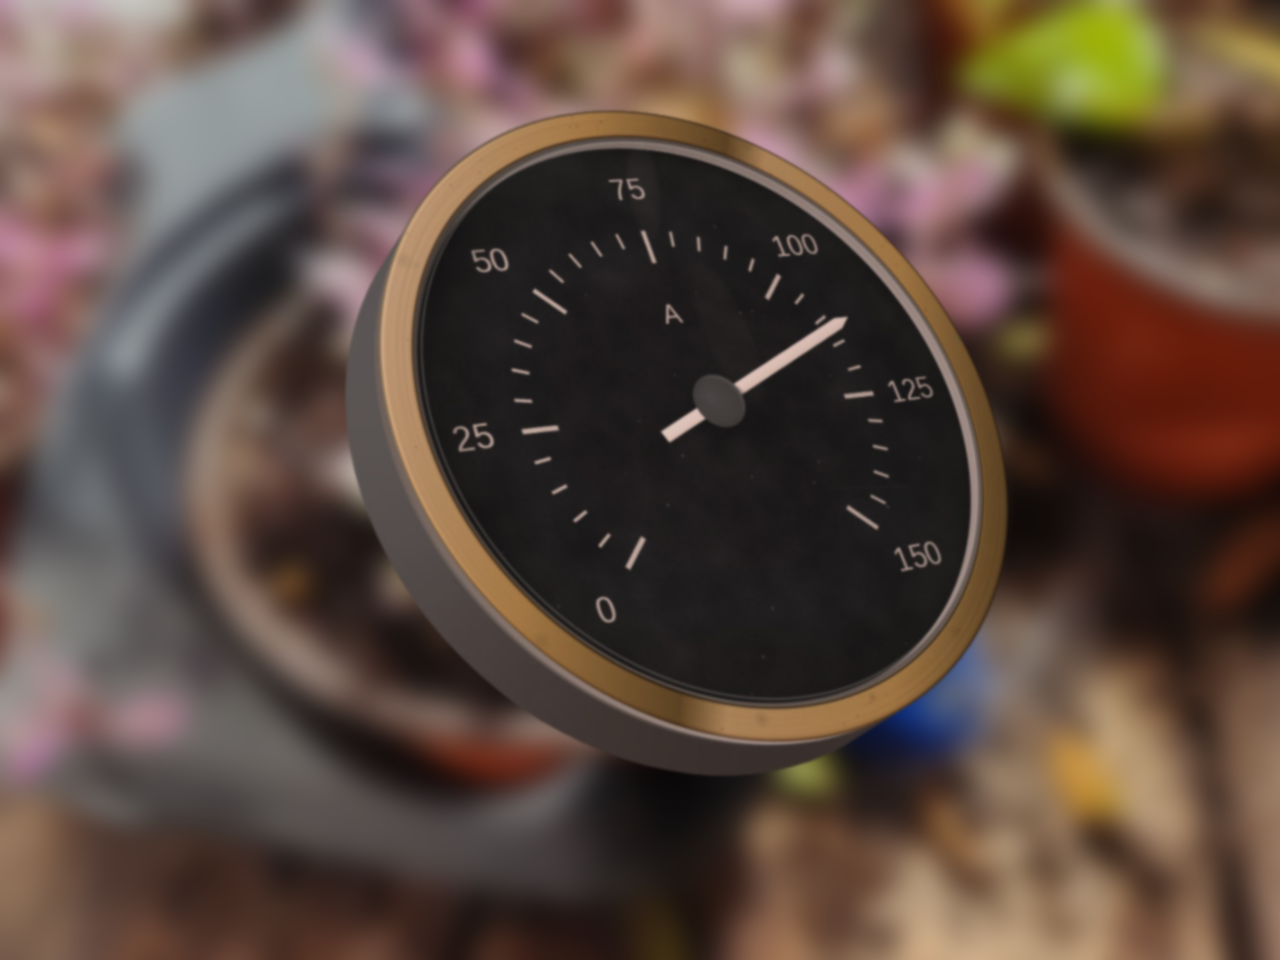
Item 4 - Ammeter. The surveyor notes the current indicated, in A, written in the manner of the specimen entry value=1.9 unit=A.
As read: value=112.5 unit=A
